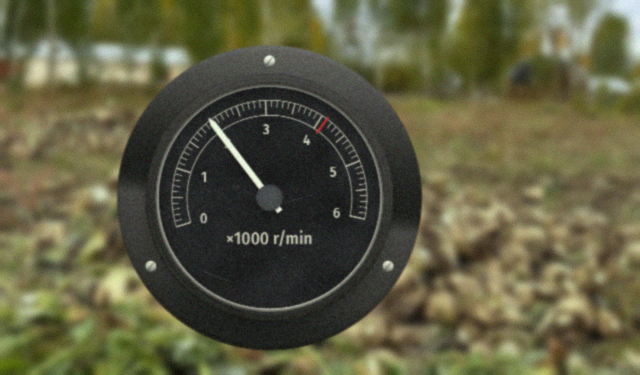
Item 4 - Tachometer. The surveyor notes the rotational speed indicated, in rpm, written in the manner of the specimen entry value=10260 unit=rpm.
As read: value=2000 unit=rpm
